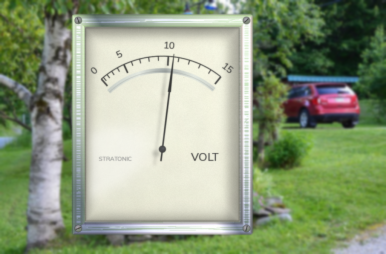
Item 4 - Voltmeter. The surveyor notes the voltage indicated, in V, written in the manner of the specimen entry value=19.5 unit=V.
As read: value=10.5 unit=V
